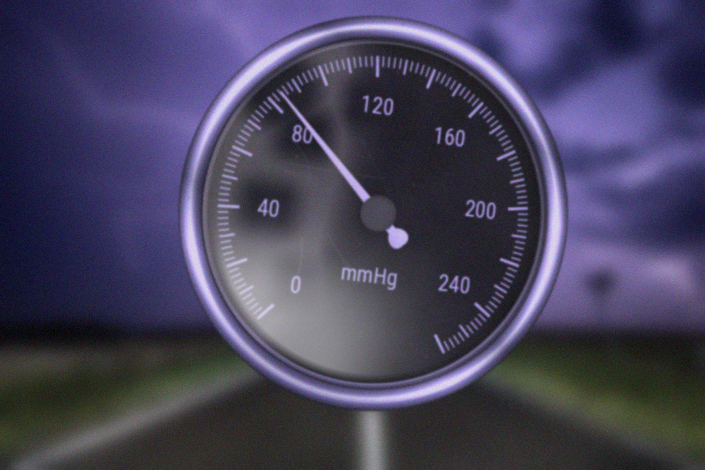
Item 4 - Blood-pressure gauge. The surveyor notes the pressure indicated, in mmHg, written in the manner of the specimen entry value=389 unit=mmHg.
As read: value=84 unit=mmHg
